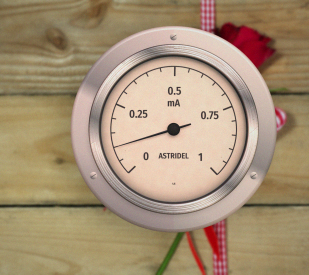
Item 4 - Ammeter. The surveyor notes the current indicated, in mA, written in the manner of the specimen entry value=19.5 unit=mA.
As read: value=0.1 unit=mA
